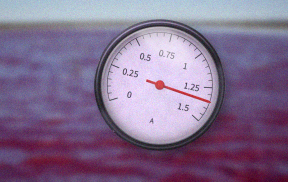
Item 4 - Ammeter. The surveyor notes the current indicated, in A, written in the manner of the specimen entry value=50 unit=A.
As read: value=1.35 unit=A
